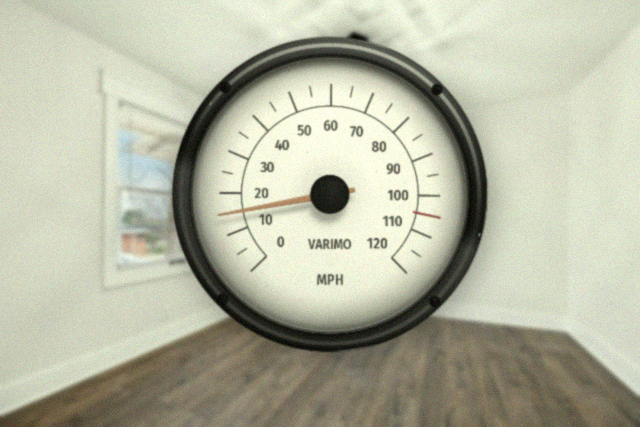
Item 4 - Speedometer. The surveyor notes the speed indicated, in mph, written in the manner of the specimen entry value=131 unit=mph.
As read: value=15 unit=mph
